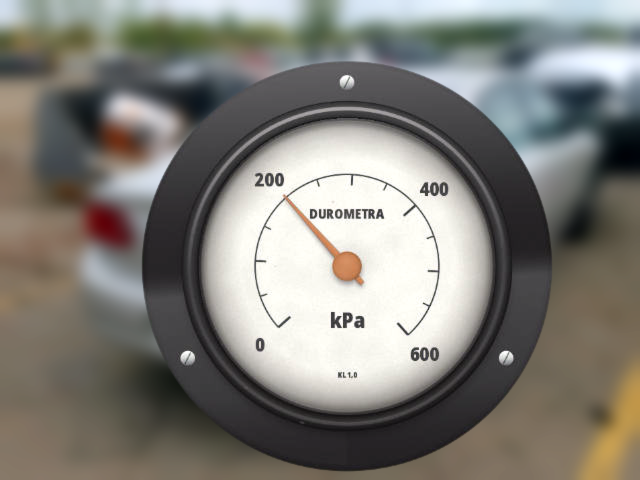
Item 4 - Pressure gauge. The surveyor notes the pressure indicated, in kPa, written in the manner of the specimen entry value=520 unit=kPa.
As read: value=200 unit=kPa
